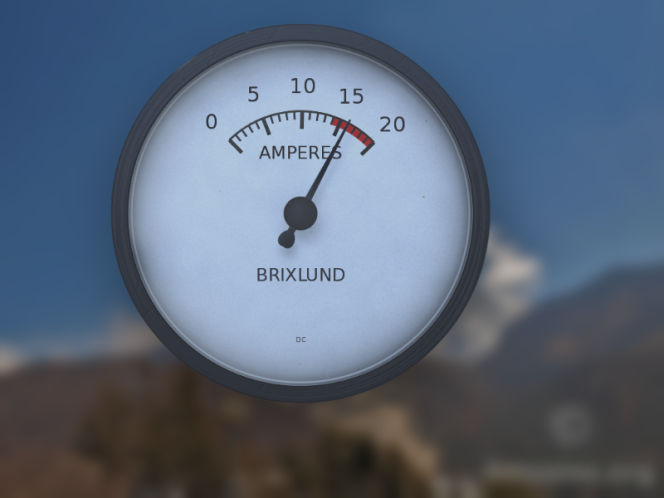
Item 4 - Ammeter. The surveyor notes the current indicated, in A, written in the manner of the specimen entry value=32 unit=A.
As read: value=16 unit=A
